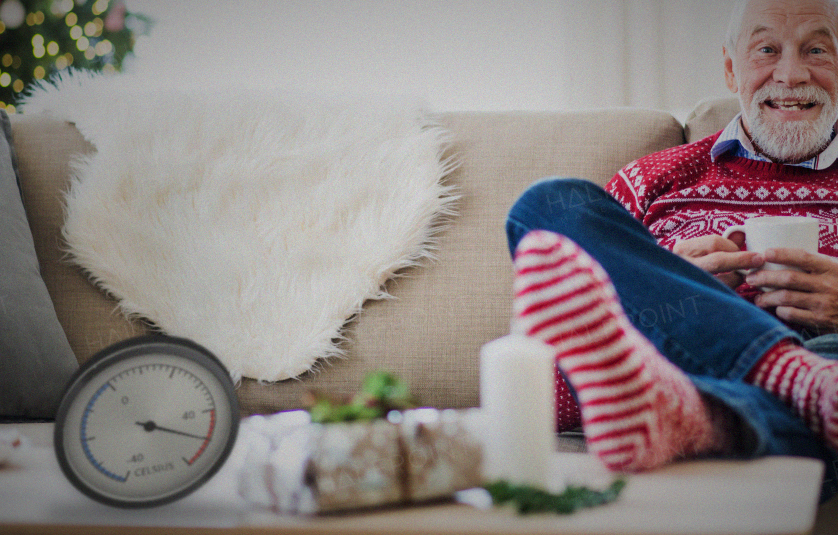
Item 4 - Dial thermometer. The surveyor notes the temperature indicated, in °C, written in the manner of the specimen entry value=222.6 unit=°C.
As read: value=50 unit=°C
